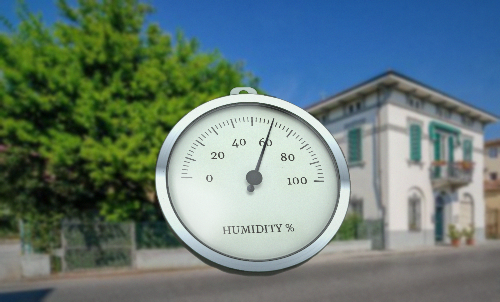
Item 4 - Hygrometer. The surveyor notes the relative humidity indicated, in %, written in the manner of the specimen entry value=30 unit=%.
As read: value=60 unit=%
